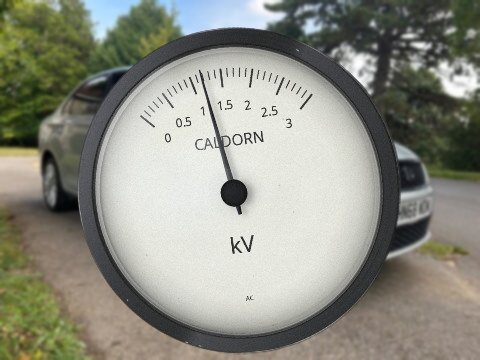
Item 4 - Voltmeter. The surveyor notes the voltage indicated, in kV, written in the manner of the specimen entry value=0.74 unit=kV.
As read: value=1.2 unit=kV
